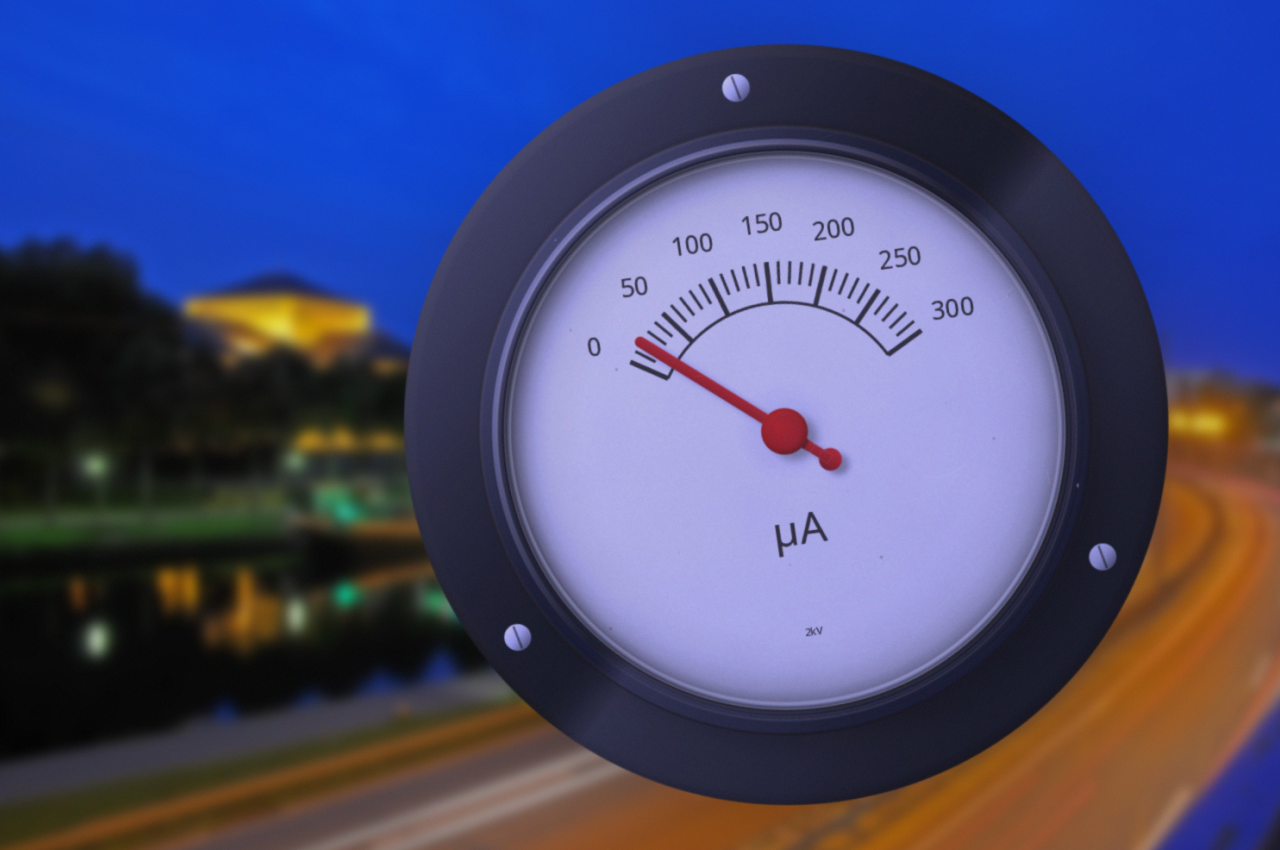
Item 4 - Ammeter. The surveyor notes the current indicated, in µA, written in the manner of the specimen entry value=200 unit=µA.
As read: value=20 unit=µA
